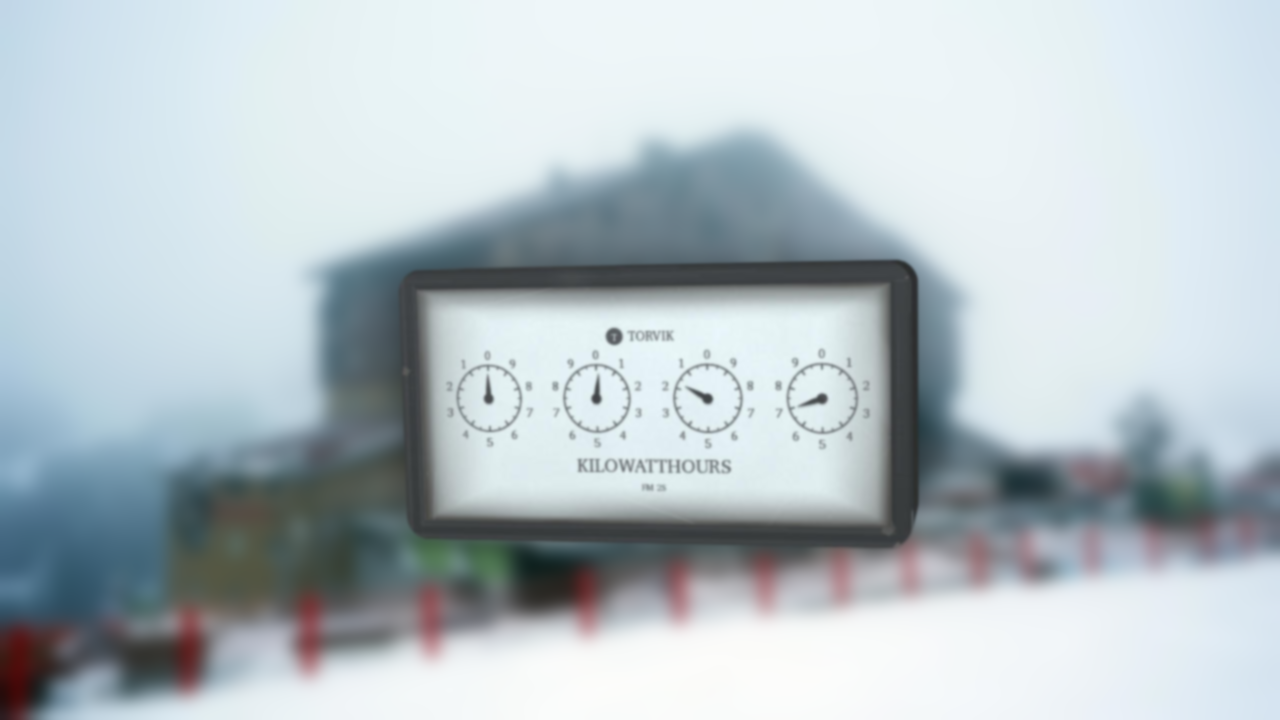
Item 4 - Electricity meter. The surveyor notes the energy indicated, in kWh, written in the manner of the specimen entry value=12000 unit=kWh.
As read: value=17 unit=kWh
